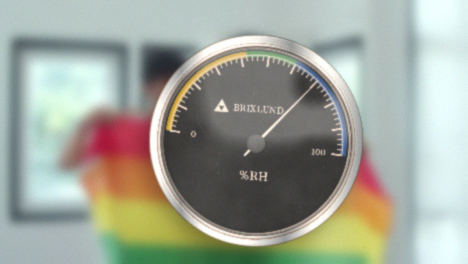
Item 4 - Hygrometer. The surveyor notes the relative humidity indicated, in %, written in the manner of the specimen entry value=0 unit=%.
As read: value=70 unit=%
